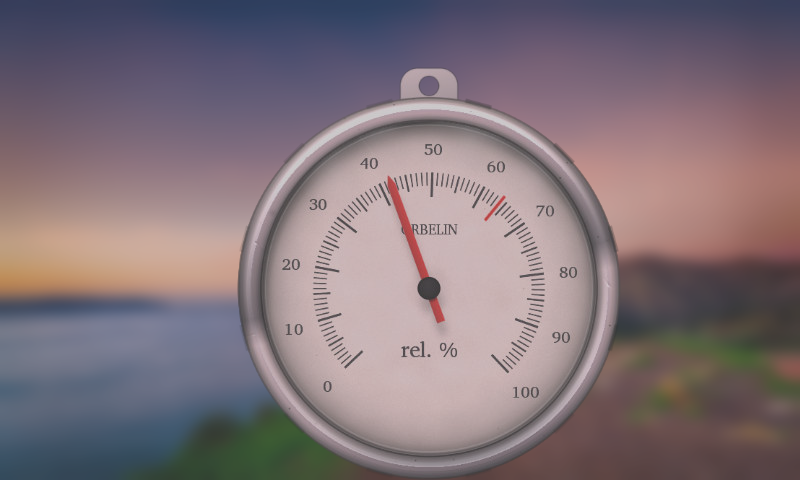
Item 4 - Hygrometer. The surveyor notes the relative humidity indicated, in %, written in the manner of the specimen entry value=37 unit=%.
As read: value=42 unit=%
